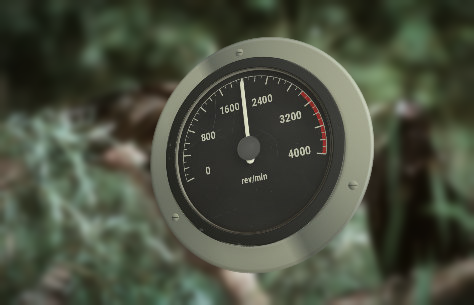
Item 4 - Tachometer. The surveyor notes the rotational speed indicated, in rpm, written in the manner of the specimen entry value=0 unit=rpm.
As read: value=2000 unit=rpm
